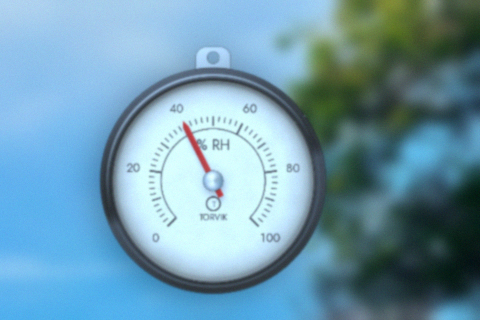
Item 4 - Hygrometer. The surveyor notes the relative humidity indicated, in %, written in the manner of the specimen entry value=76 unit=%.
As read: value=40 unit=%
